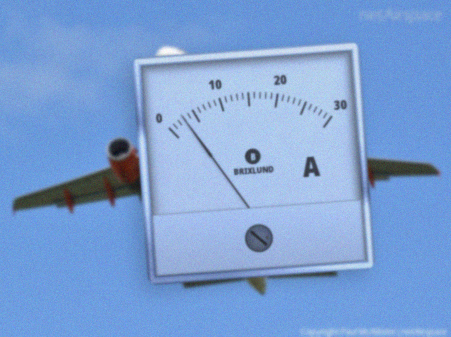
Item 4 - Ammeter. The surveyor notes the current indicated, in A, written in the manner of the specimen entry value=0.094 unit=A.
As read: value=3 unit=A
